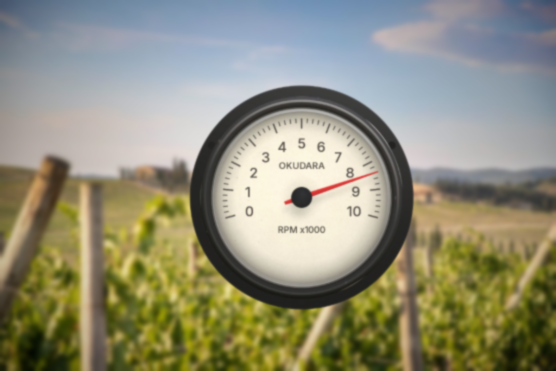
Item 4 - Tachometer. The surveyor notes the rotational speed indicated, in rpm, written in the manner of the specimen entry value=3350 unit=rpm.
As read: value=8400 unit=rpm
